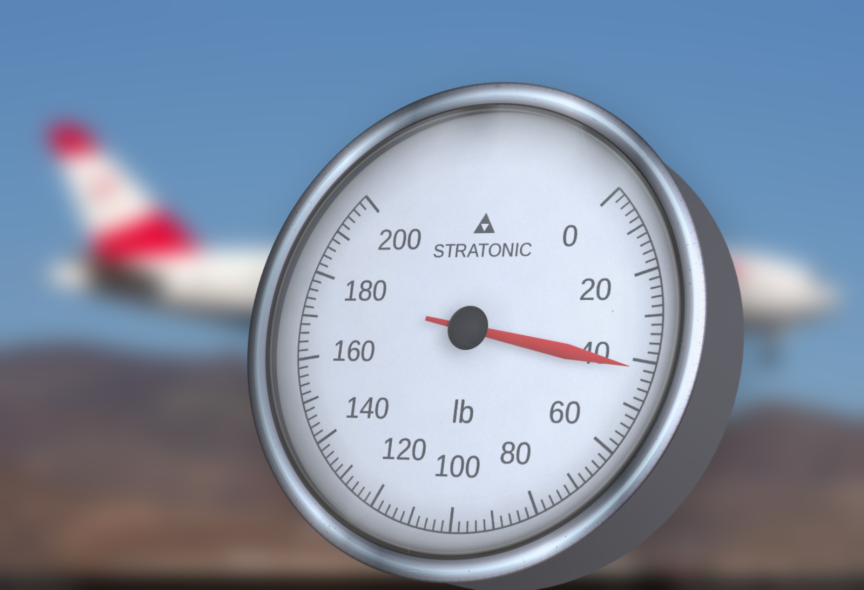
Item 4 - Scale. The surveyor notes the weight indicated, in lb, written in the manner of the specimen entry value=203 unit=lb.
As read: value=42 unit=lb
